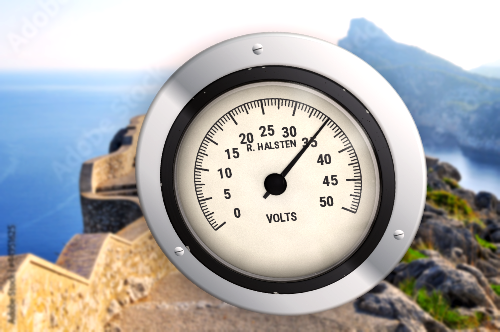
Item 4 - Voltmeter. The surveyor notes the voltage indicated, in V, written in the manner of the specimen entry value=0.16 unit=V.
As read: value=35 unit=V
